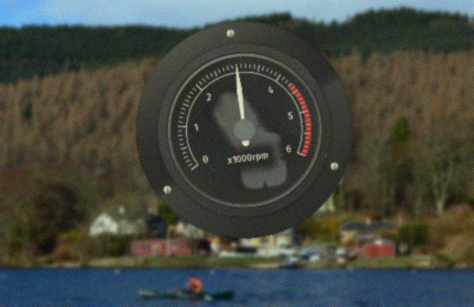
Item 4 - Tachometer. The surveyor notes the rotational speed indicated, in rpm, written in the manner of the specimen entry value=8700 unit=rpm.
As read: value=3000 unit=rpm
